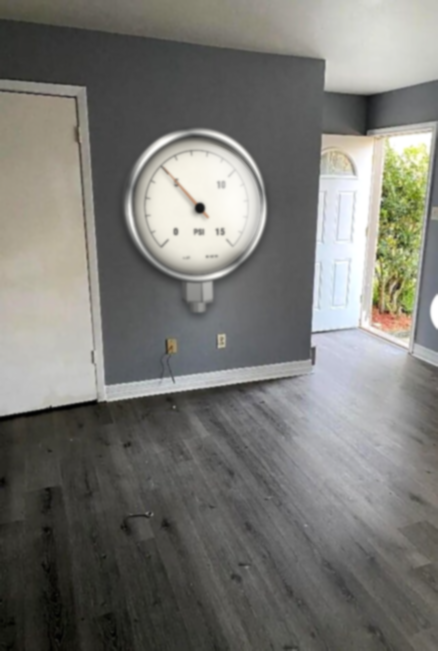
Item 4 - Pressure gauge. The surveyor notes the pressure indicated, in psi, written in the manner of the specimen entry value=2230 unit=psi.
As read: value=5 unit=psi
